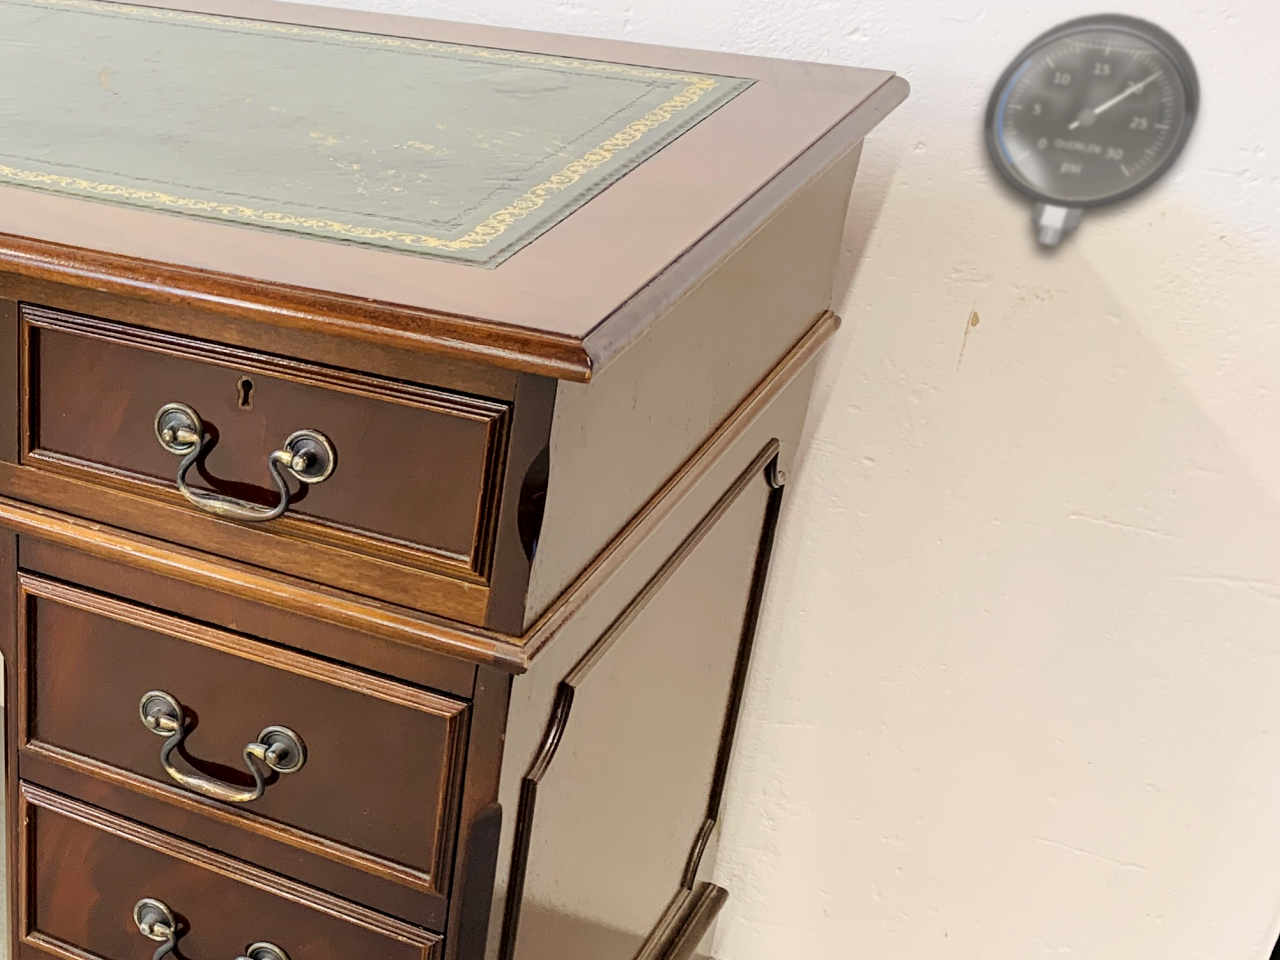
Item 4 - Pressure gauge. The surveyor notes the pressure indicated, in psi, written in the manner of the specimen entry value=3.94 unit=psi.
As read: value=20 unit=psi
